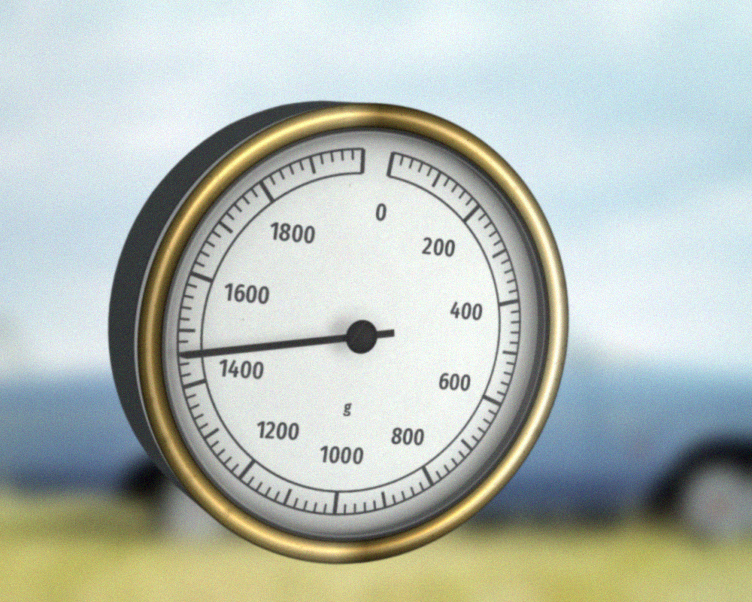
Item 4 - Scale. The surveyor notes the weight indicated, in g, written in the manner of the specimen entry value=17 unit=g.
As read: value=1460 unit=g
